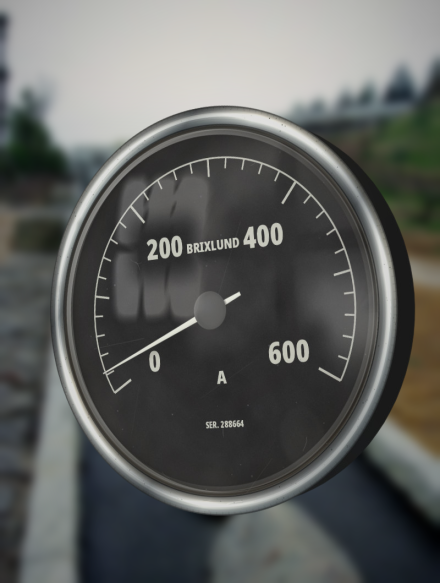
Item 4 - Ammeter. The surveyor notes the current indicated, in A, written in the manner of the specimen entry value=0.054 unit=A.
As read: value=20 unit=A
